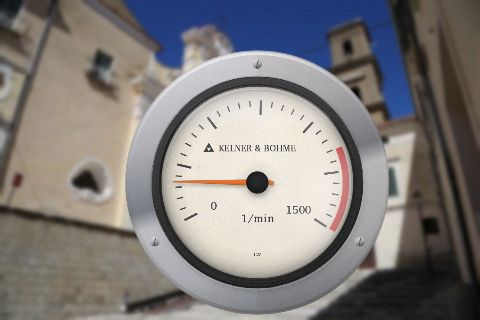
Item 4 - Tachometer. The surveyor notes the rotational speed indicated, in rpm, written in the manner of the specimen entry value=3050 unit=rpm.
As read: value=175 unit=rpm
